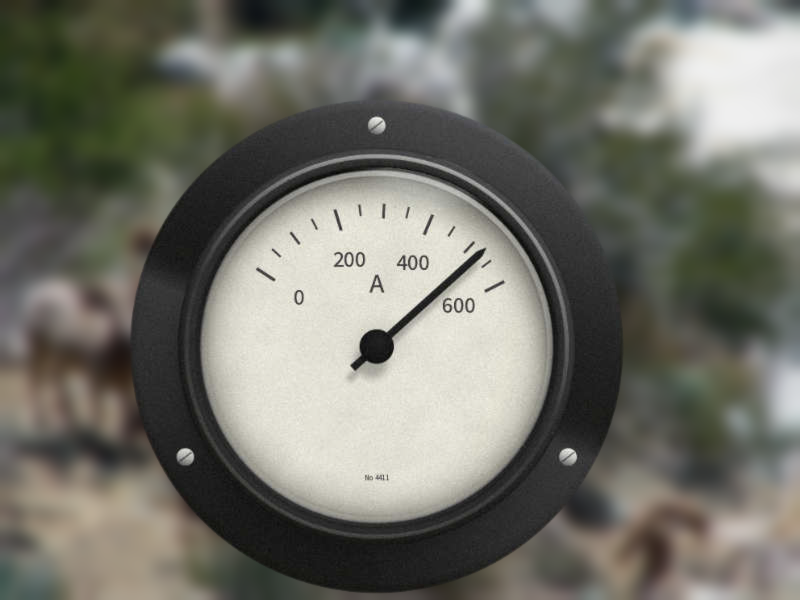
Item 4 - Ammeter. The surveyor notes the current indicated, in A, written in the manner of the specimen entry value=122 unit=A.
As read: value=525 unit=A
